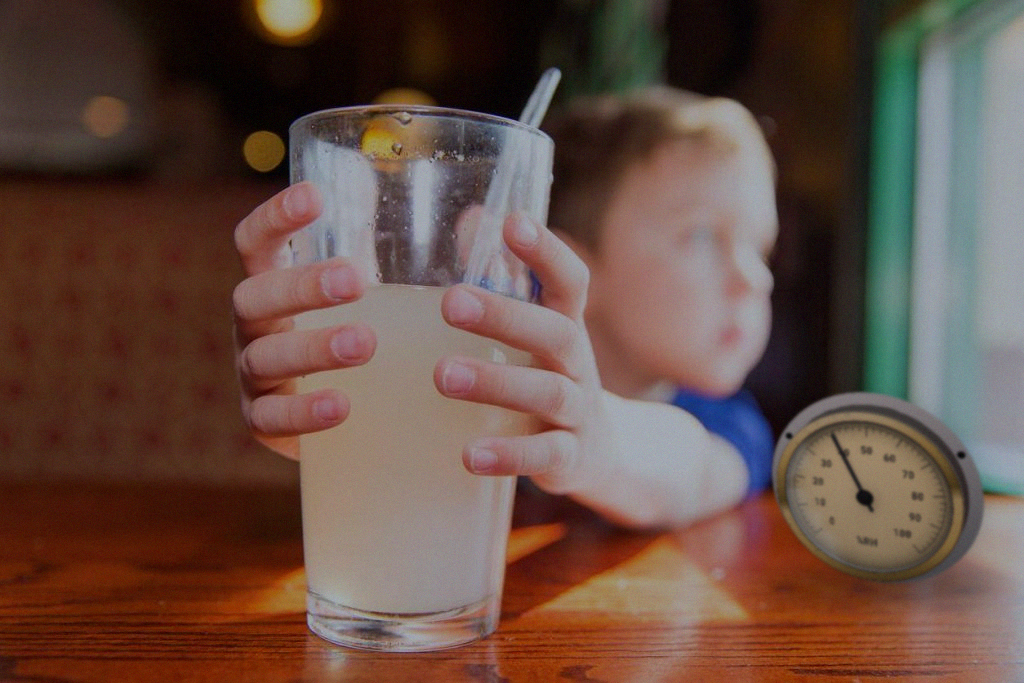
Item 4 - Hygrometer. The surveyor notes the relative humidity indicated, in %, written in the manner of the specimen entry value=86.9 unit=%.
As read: value=40 unit=%
